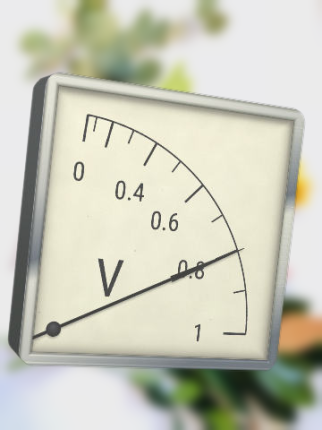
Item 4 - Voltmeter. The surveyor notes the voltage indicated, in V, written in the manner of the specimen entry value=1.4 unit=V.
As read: value=0.8 unit=V
